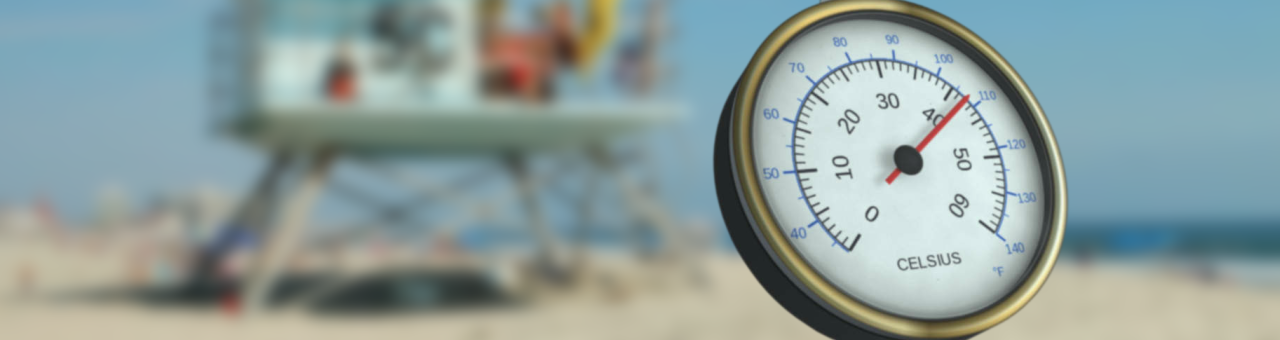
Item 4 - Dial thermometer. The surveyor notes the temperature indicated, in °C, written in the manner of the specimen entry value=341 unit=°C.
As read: value=42 unit=°C
